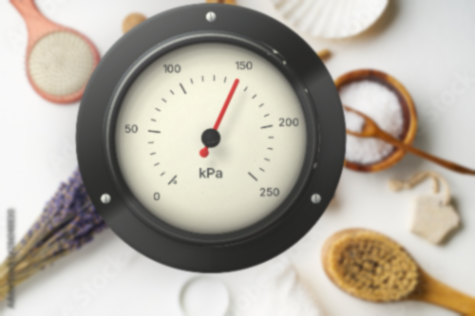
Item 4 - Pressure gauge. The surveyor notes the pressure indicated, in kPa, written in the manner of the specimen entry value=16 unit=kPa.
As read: value=150 unit=kPa
